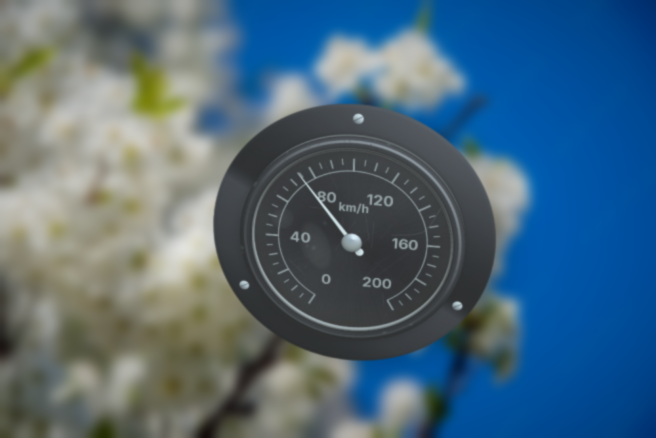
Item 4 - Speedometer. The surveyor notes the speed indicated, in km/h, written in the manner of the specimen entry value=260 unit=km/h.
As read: value=75 unit=km/h
